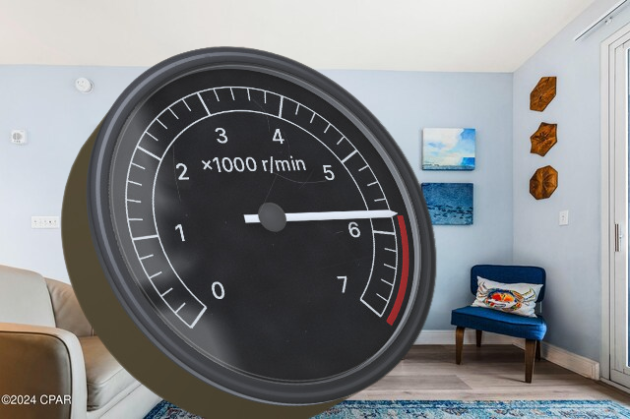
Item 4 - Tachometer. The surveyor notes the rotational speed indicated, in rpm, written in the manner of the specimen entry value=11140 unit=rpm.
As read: value=5800 unit=rpm
